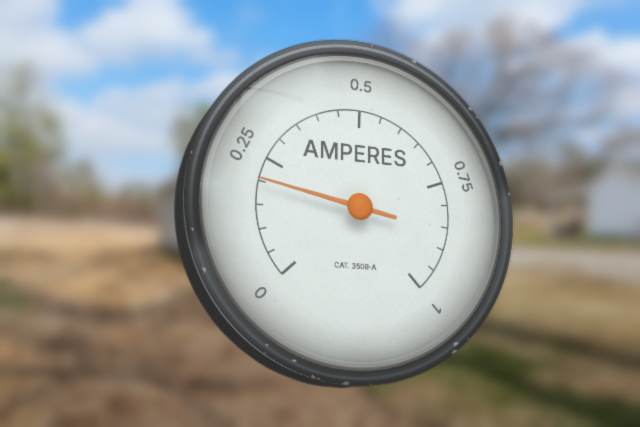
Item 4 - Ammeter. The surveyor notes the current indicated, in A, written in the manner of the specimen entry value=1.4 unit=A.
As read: value=0.2 unit=A
